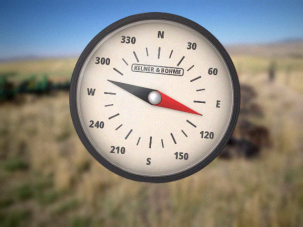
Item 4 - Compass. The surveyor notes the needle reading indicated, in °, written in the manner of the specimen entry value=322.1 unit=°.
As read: value=105 unit=°
